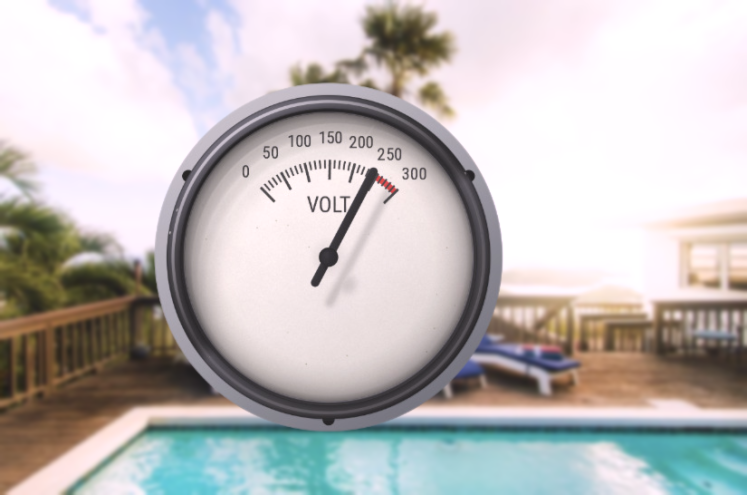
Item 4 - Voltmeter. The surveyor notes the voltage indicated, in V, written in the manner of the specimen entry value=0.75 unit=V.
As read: value=240 unit=V
